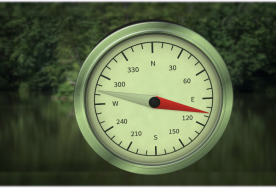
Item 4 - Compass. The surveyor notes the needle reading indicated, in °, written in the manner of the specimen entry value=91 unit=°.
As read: value=105 unit=°
